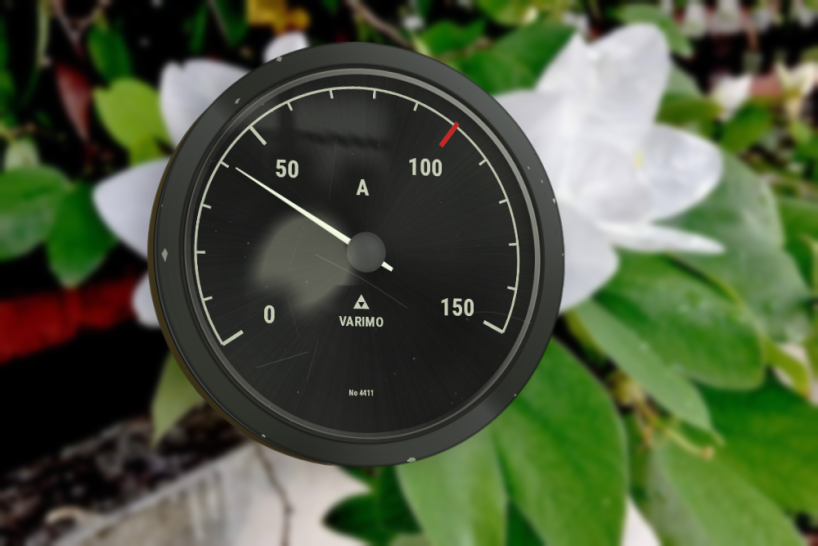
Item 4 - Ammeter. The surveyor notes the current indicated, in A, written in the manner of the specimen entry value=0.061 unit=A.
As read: value=40 unit=A
